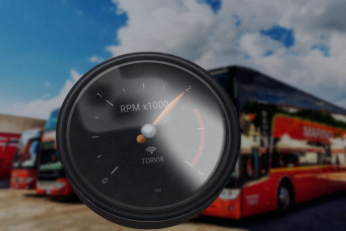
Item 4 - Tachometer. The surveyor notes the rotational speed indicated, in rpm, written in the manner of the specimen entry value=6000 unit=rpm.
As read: value=2000 unit=rpm
